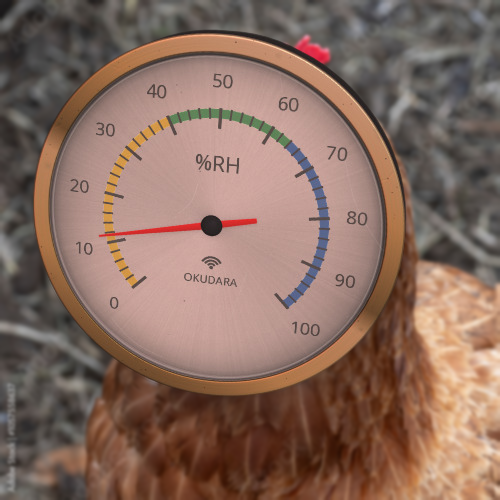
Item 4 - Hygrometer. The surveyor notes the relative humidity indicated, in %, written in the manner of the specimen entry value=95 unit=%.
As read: value=12 unit=%
